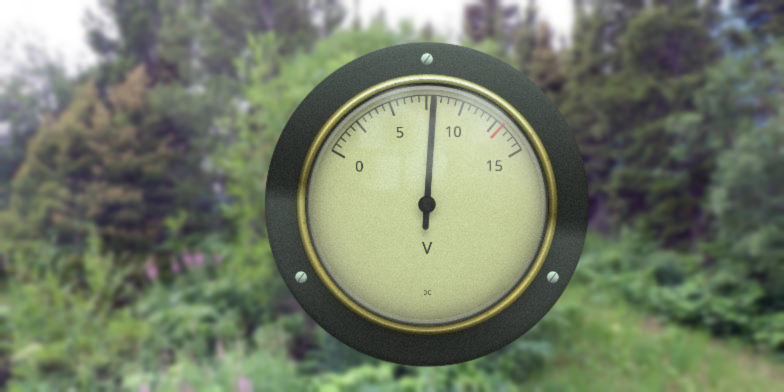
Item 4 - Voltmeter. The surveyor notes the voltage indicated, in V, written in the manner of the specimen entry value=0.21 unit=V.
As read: value=8 unit=V
